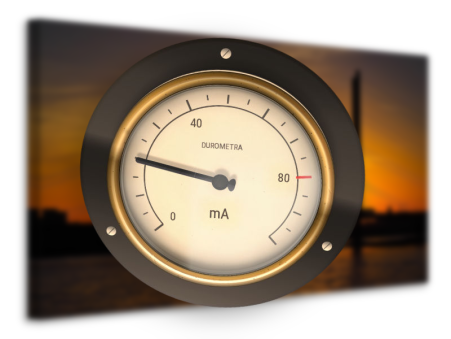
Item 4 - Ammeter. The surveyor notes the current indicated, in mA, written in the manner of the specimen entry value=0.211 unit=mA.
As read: value=20 unit=mA
